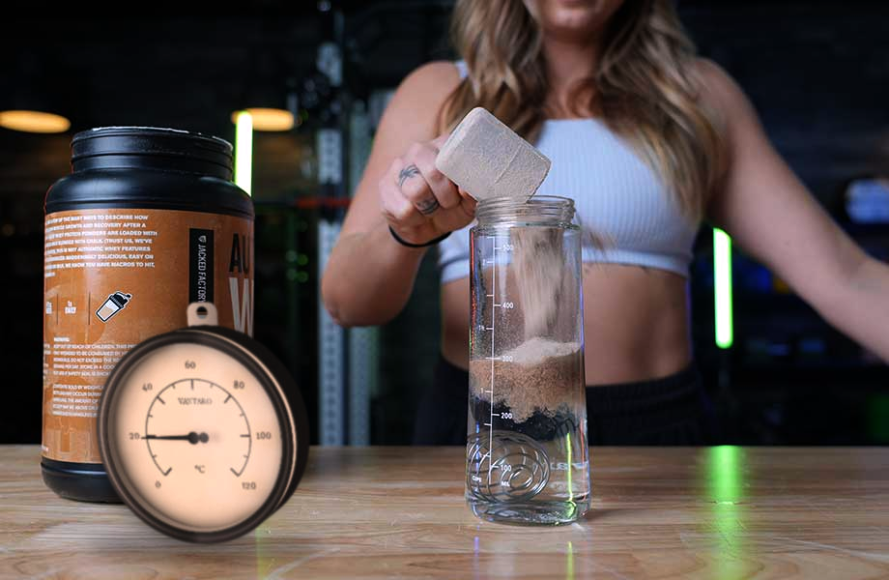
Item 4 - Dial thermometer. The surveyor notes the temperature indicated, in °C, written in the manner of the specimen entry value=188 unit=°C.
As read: value=20 unit=°C
